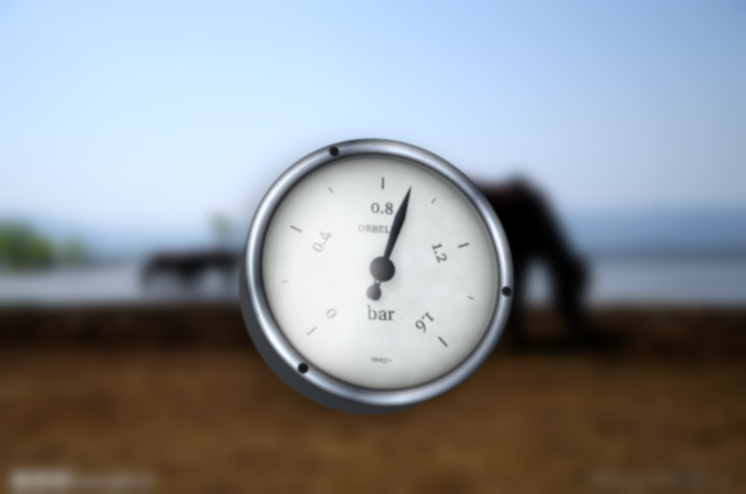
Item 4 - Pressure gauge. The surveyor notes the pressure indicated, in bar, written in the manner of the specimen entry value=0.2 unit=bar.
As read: value=0.9 unit=bar
